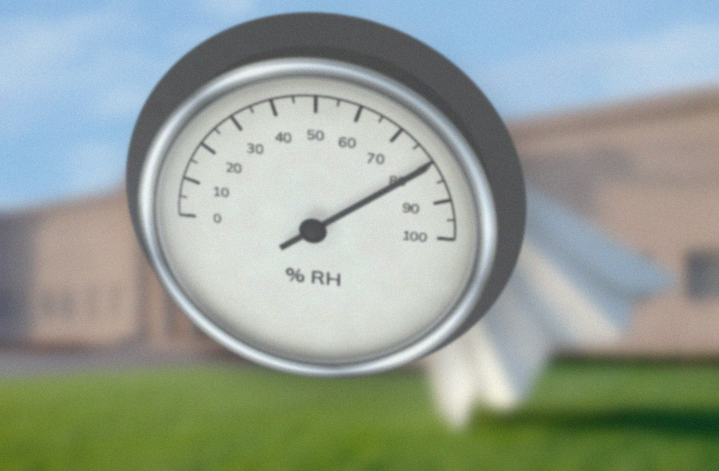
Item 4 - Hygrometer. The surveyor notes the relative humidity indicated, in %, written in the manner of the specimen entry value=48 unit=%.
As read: value=80 unit=%
